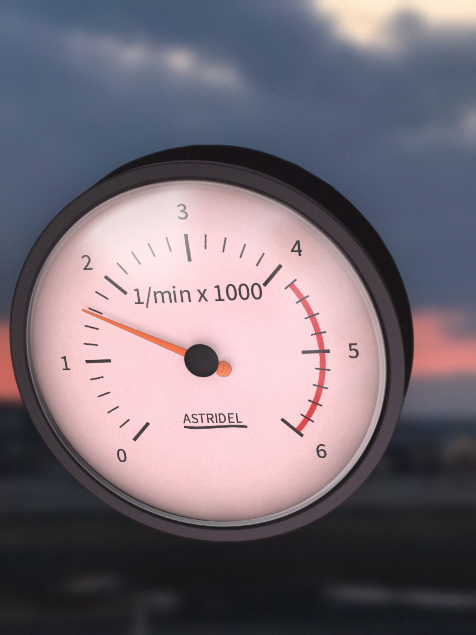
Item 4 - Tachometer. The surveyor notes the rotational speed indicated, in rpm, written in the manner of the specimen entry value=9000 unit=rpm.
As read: value=1600 unit=rpm
